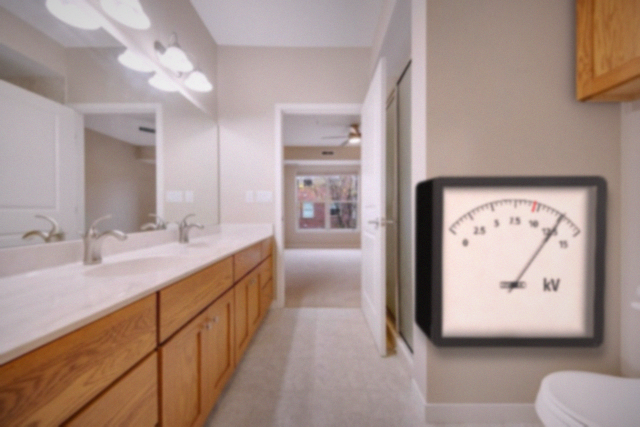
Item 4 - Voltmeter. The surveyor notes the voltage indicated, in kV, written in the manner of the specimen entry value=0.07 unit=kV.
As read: value=12.5 unit=kV
